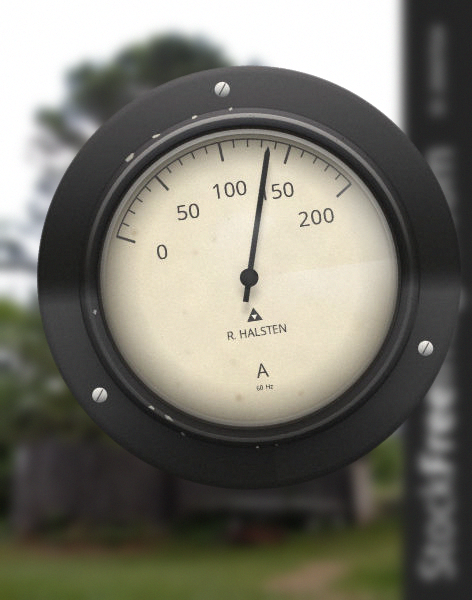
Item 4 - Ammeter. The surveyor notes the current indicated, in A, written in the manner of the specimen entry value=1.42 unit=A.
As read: value=135 unit=A
